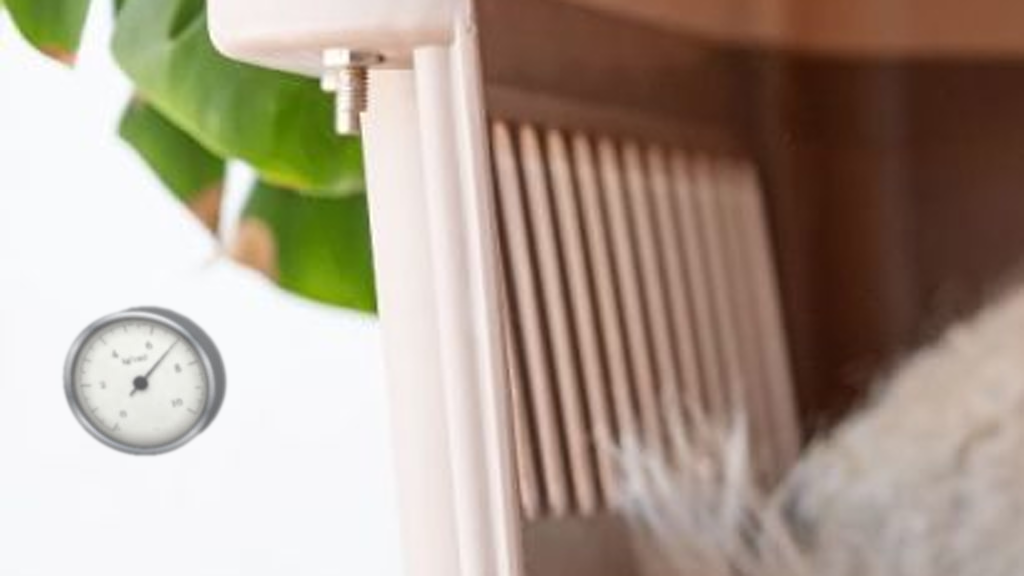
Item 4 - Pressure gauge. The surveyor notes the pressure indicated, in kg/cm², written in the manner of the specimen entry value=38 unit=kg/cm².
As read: value=7 unit=kg/cm²
